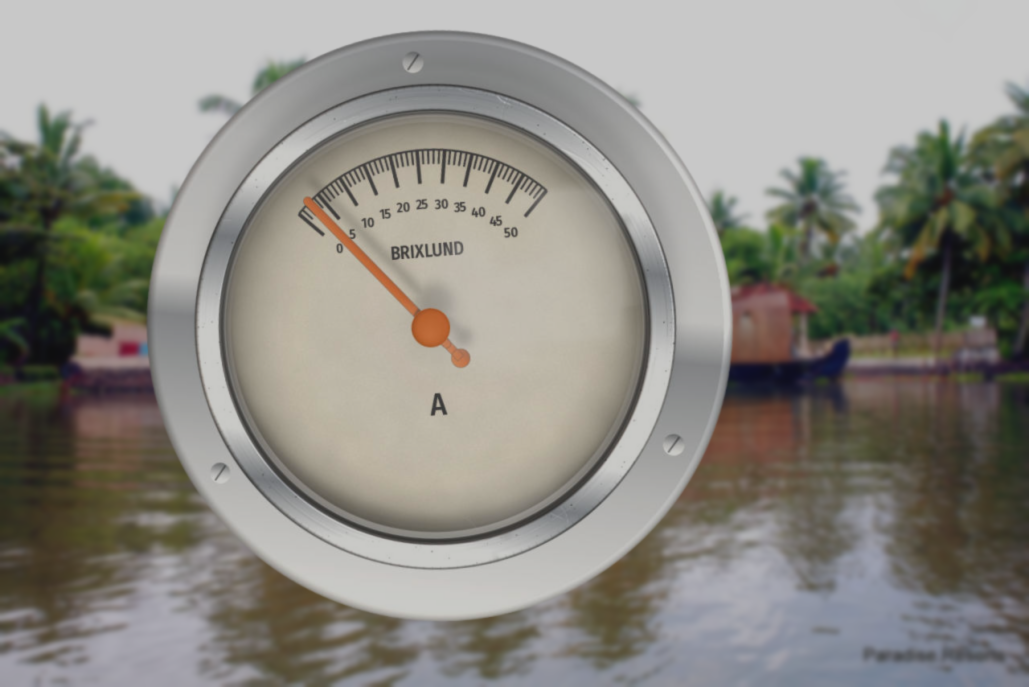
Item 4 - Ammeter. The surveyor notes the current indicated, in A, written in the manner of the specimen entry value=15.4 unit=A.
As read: value=3 unit=A
